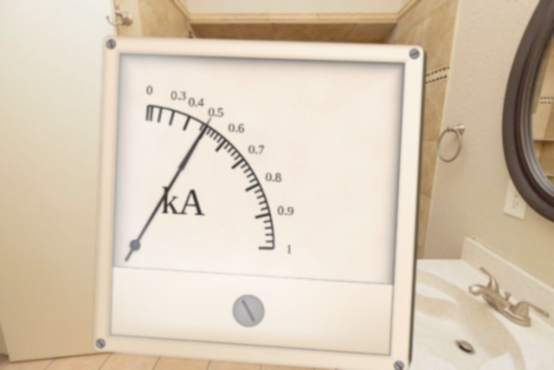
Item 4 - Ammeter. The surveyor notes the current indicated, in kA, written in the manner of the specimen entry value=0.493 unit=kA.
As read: value=0.5 unit=kA
